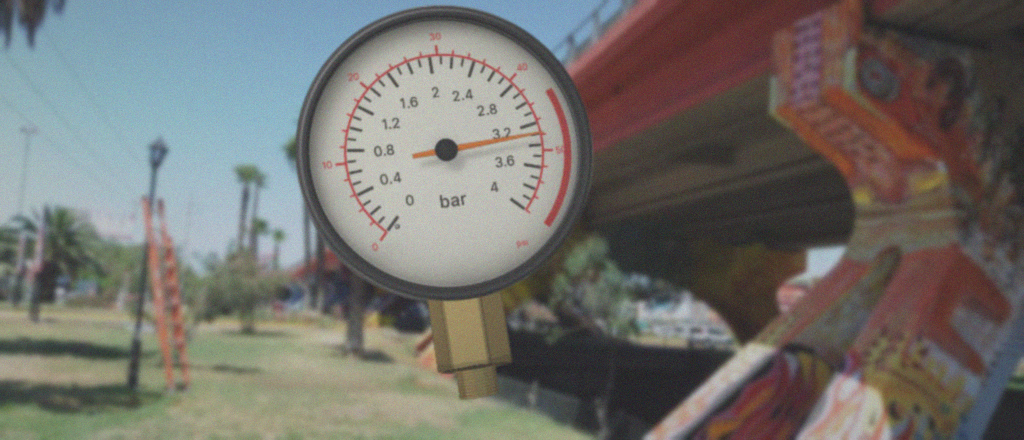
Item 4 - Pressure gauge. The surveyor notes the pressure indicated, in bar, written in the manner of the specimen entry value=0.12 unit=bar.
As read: value=3.3 unit=bar
